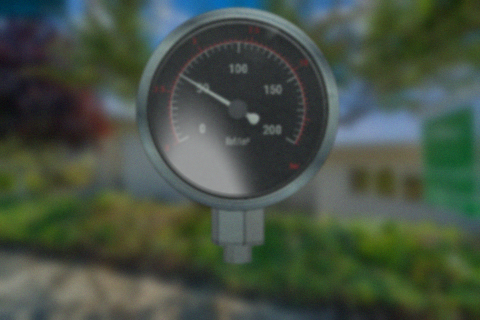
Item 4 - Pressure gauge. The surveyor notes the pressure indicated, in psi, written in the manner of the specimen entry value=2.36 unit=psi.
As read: value=50 unit=psi
